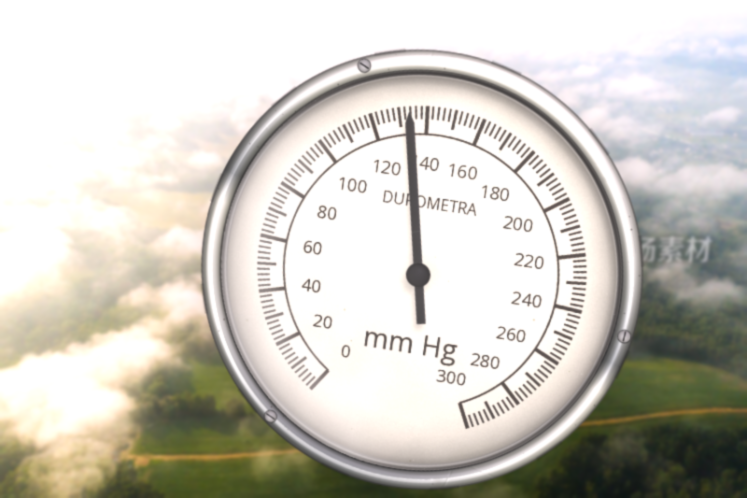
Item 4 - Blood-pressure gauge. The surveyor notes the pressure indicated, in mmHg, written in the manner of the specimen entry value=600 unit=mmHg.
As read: value=134 unit=mmHg
